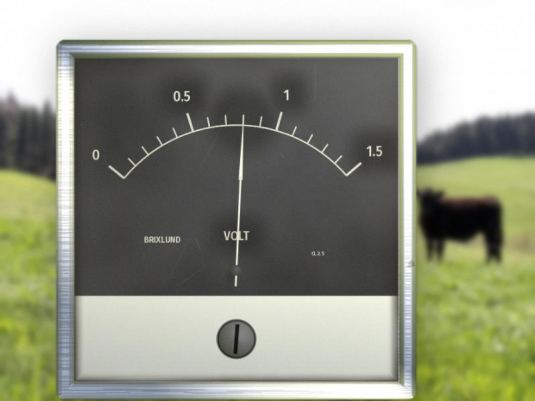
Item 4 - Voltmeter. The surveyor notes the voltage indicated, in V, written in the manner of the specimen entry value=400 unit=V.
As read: value=0.8 unit=V
